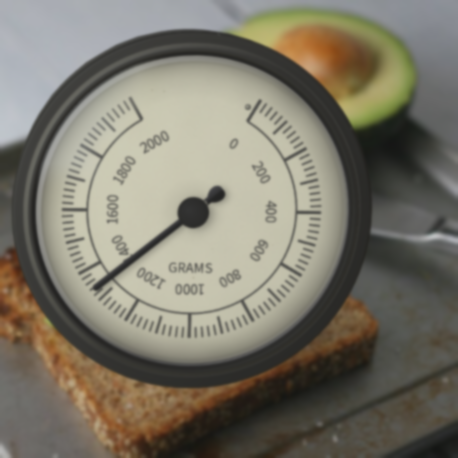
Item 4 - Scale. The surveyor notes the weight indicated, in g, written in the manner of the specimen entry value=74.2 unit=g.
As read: value=1340 unit=g
